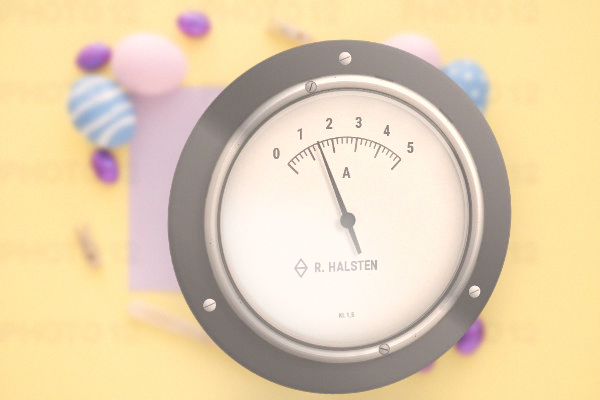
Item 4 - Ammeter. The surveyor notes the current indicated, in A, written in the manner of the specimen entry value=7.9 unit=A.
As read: value=1.4 unit=A
